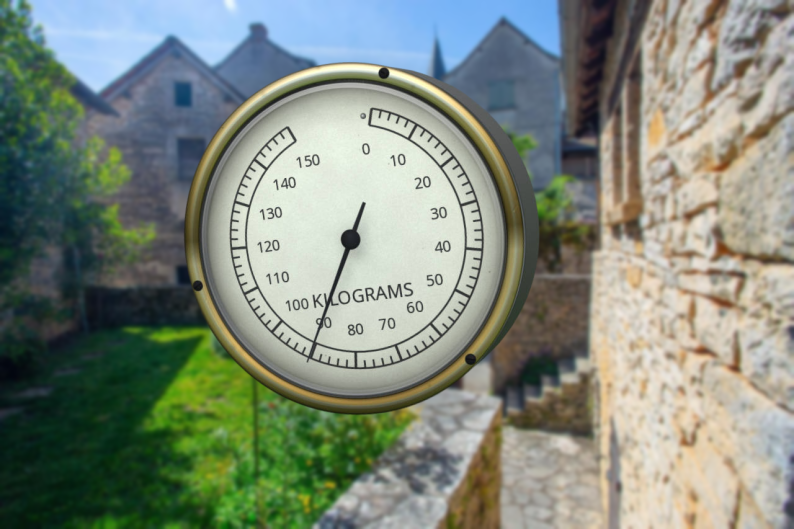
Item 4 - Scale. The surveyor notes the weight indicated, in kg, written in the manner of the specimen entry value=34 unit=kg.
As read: value=90 unit=kg
